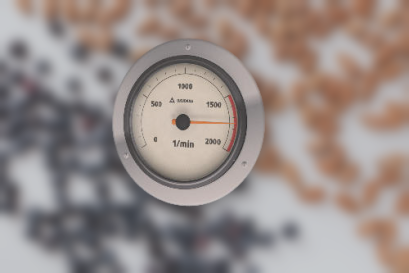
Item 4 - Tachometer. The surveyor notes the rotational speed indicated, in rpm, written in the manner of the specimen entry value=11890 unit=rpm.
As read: value=1750 unit=rpm
